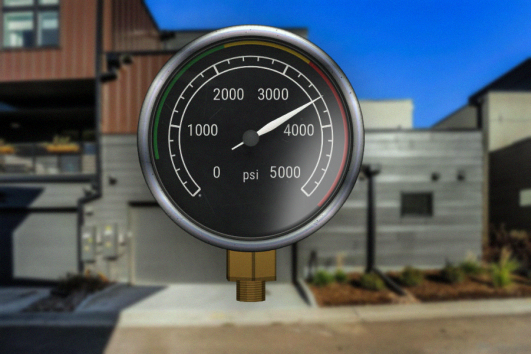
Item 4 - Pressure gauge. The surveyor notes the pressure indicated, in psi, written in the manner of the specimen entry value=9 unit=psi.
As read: value=3600 unit=psi
